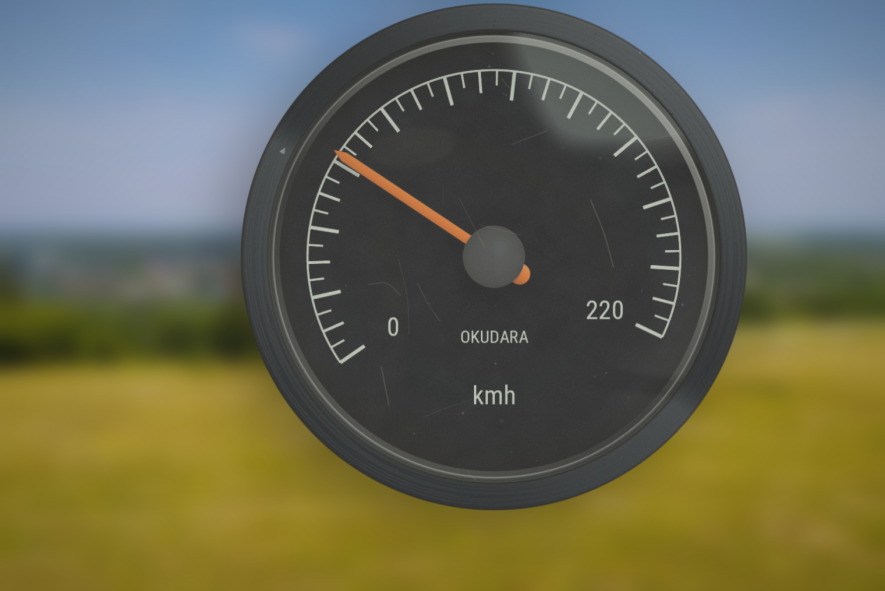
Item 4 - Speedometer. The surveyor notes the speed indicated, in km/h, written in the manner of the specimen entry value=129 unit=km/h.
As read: value=62.5 unit=km/h
